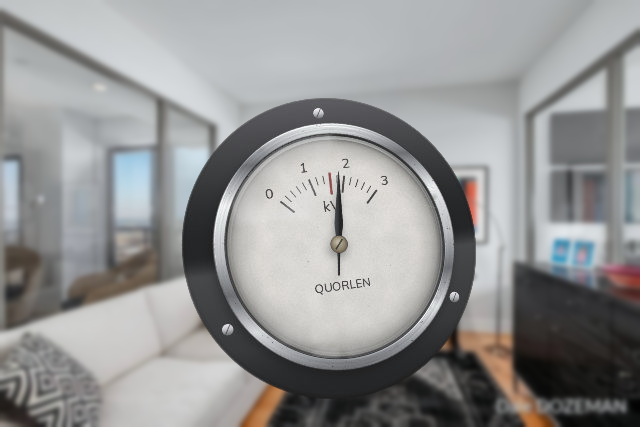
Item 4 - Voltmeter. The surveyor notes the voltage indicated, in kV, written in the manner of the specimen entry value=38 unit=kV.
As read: value=1.8 unit=kV
